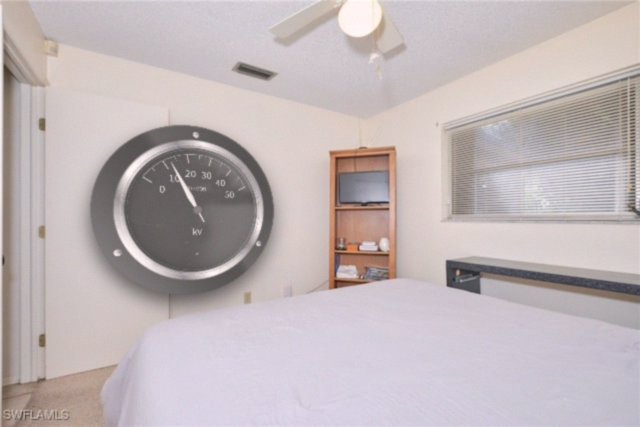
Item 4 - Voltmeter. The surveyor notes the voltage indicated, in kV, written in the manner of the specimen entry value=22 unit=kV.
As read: value=12.5 unit=kV
